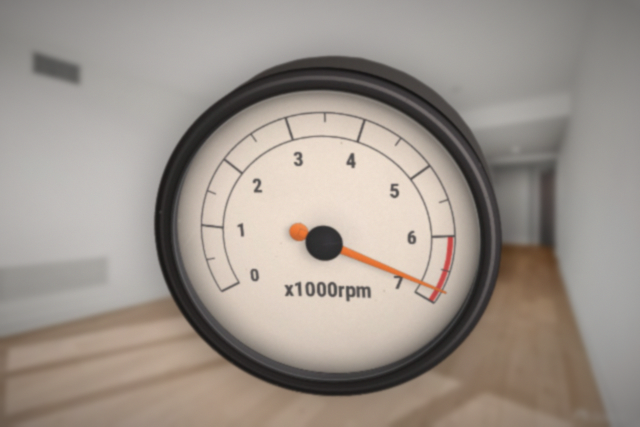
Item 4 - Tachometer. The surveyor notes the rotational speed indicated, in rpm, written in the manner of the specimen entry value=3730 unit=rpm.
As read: value=6750 unit=rpm
